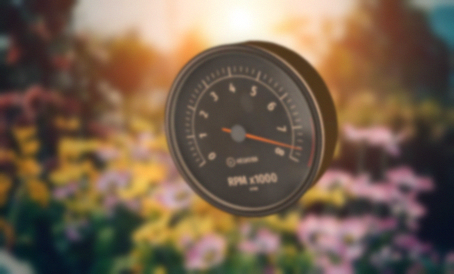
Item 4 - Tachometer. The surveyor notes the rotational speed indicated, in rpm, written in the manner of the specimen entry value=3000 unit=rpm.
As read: value=7600 unit=rpm
